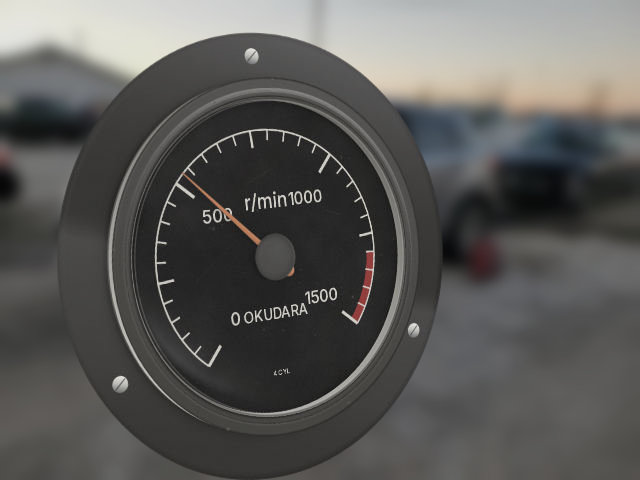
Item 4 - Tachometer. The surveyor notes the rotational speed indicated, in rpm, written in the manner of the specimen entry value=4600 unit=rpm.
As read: value=525 unit=rpm
